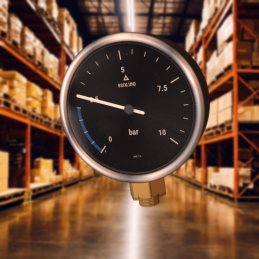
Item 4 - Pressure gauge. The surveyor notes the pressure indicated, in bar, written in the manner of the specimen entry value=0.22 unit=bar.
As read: value=2.5 unit=bar
